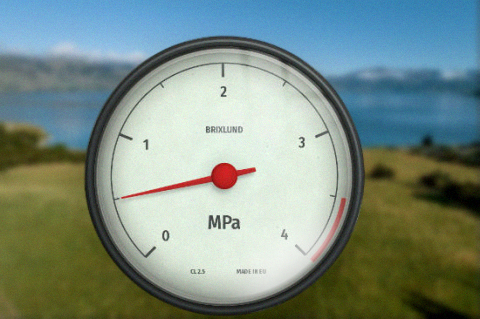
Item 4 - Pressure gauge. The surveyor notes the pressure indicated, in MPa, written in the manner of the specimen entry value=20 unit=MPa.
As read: value=0.5 unit=MPa
